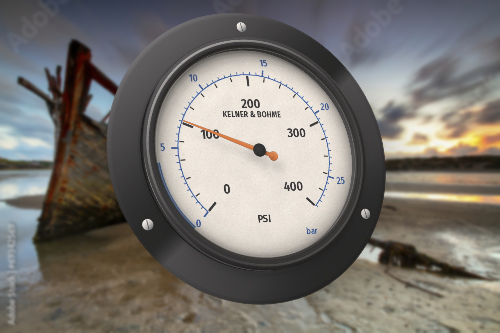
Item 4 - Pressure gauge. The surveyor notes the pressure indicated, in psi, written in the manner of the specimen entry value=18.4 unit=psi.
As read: value=100 unit=psi
